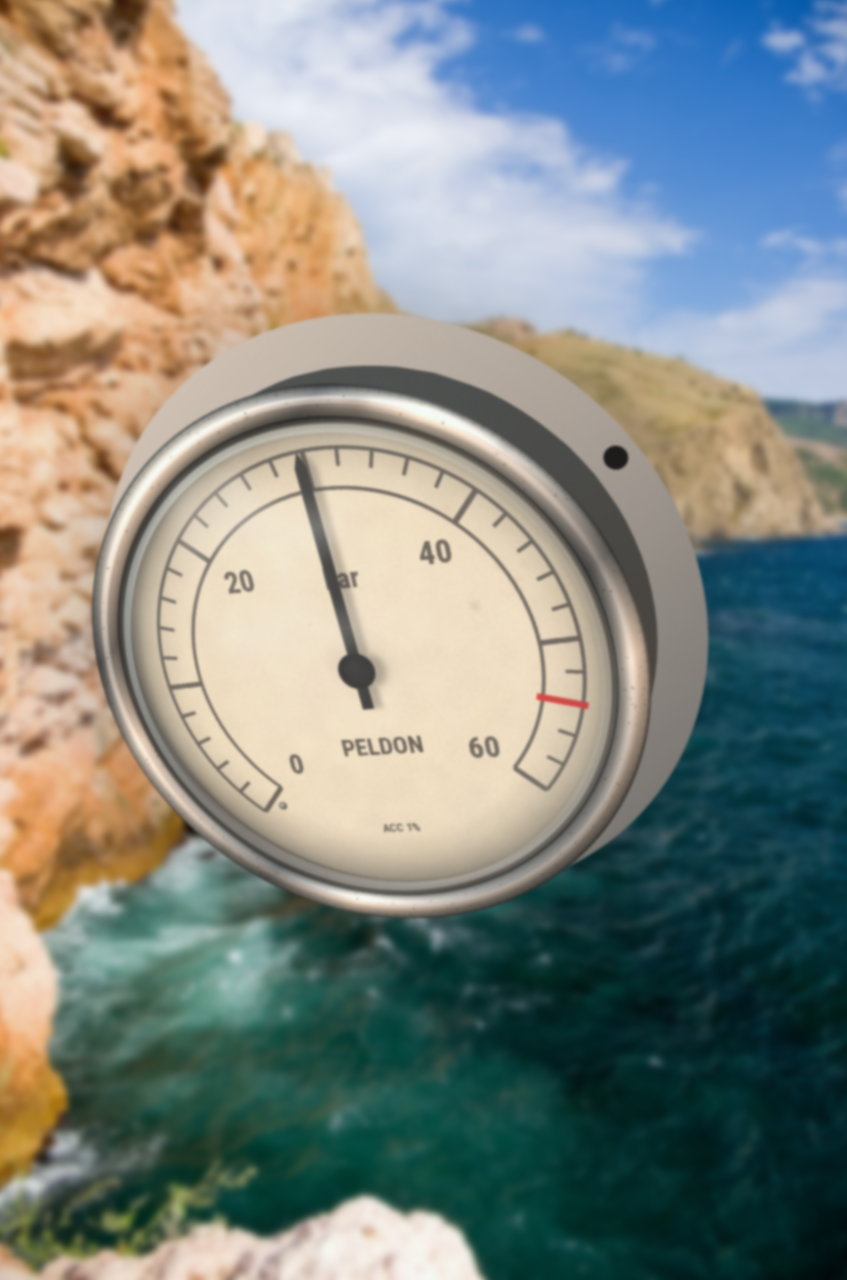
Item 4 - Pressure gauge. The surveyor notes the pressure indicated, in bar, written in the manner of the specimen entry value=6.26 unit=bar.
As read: value=30 unit=bar
